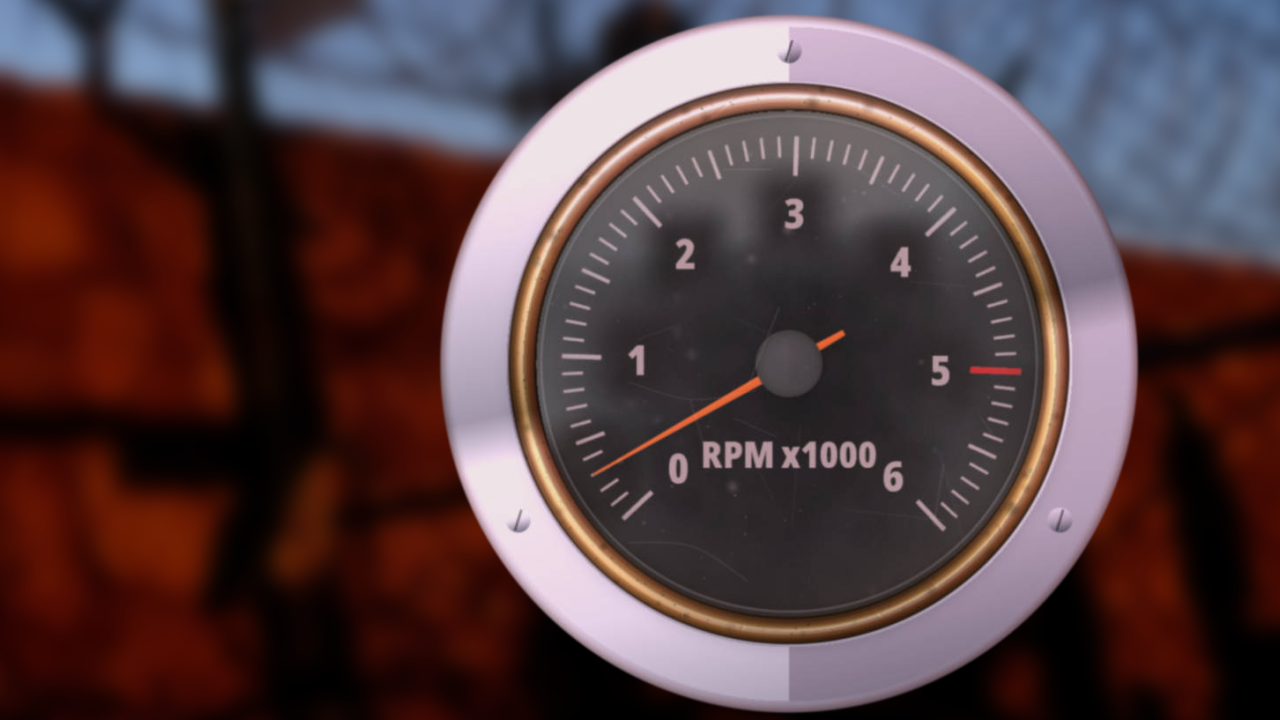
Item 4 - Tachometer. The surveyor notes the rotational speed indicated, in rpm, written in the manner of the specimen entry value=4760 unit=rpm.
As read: value=300 unit=rpm
